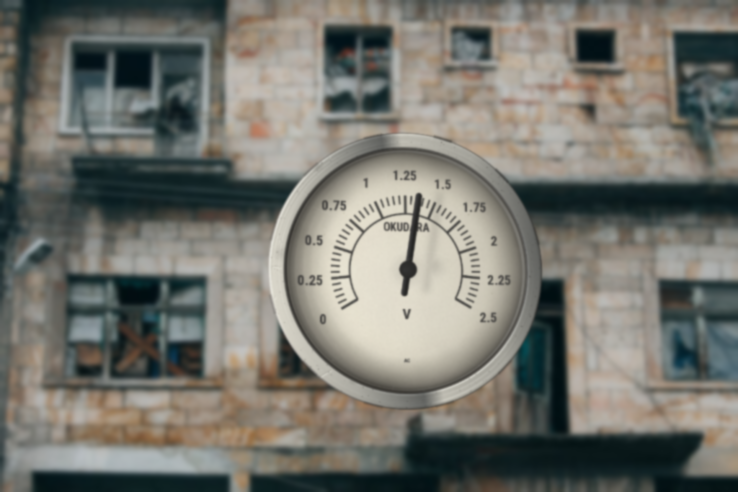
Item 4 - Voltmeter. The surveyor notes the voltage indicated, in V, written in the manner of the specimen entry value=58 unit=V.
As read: value=1.35 unit=V
